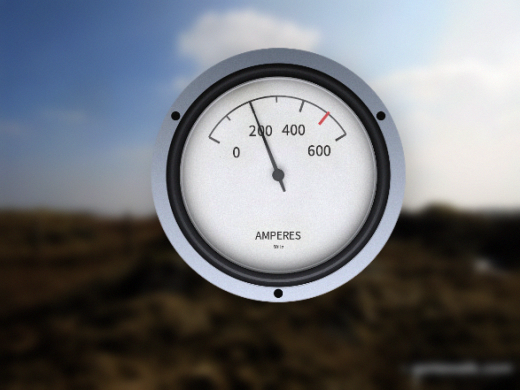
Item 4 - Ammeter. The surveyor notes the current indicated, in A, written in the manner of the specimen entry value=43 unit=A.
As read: value=200 unit=A
